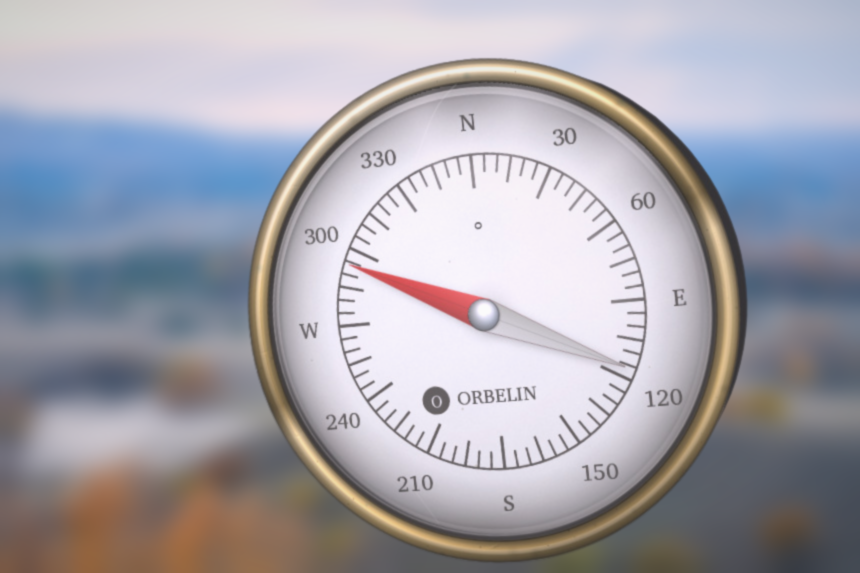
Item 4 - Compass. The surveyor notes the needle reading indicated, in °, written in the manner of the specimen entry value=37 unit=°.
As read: value=295 unit=°
